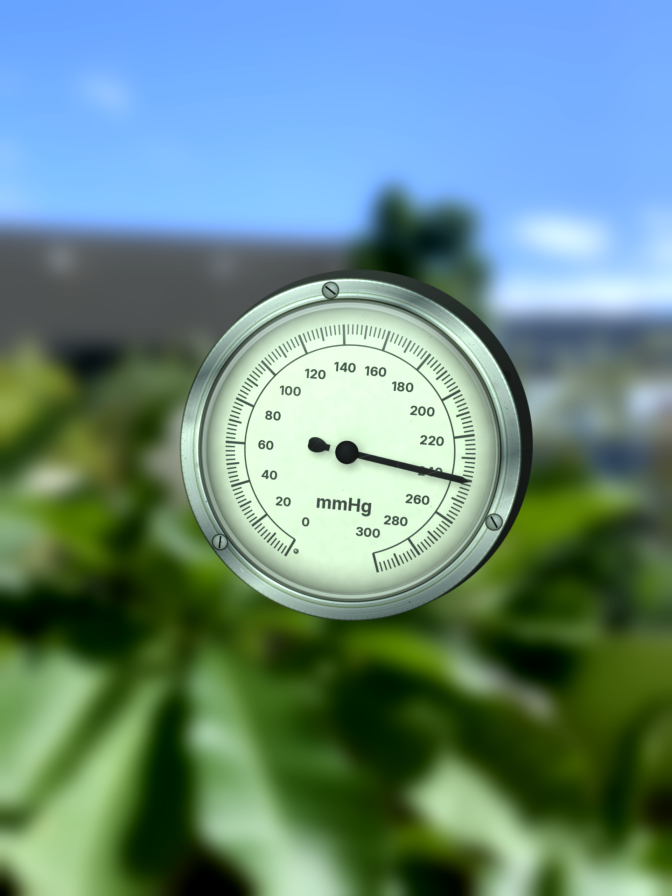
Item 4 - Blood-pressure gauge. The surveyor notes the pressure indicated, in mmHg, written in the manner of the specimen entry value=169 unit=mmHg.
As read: value=240 unit=mmHg
